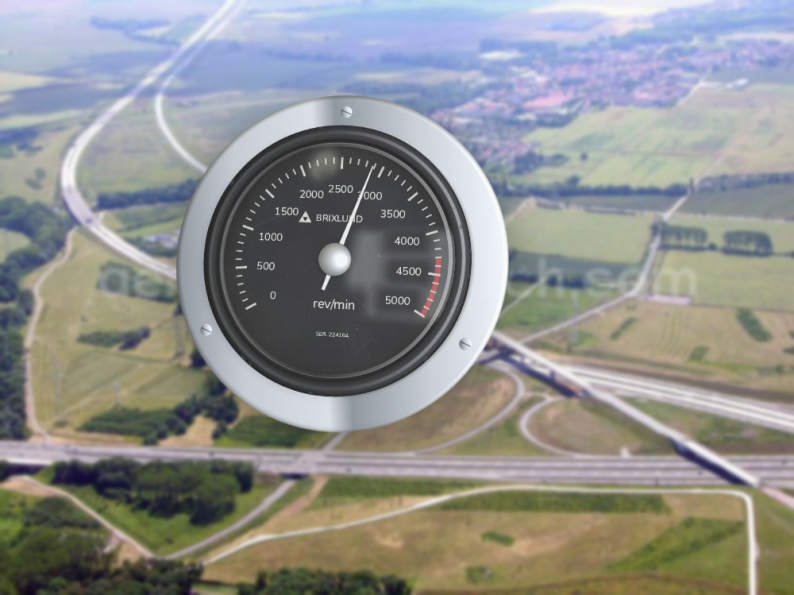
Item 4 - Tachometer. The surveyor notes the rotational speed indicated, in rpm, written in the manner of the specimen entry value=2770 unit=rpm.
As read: value=2900 unit=rpm
